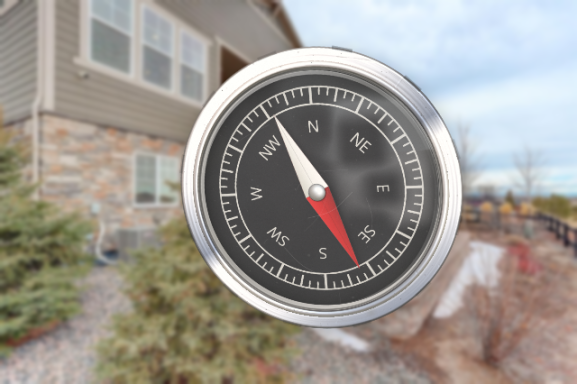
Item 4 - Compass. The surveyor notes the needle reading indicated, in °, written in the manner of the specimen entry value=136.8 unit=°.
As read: value=155 unit=°
